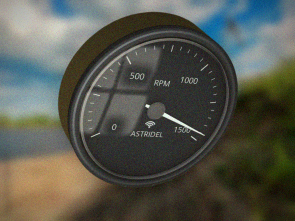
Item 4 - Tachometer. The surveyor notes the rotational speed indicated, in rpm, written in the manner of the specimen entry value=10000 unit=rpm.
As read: value=1450 unit=rpm
